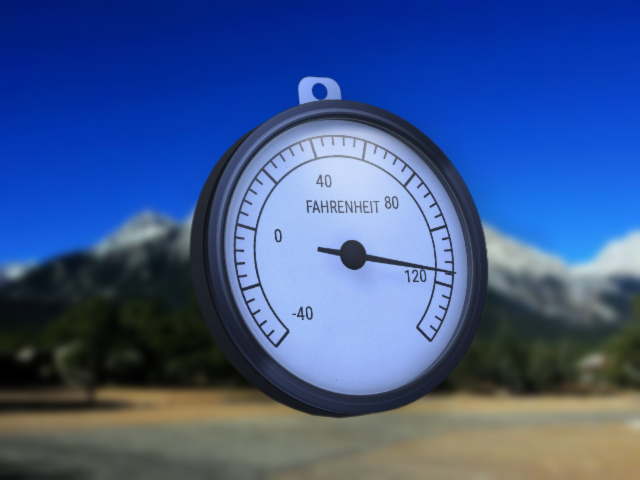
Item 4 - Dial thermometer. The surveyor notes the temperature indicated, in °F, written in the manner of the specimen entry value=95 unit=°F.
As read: value=116 unit=°F
